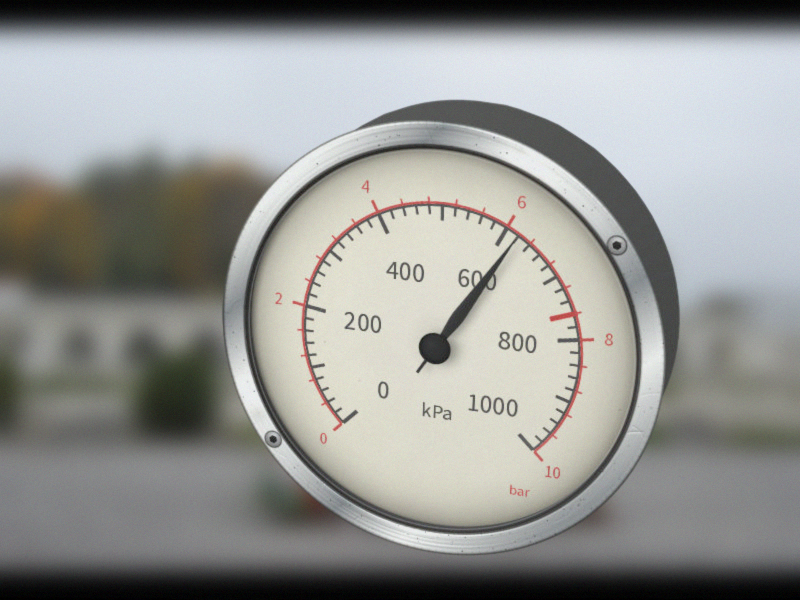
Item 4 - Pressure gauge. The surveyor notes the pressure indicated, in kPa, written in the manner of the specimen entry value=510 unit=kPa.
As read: value=620 unit=kPa
